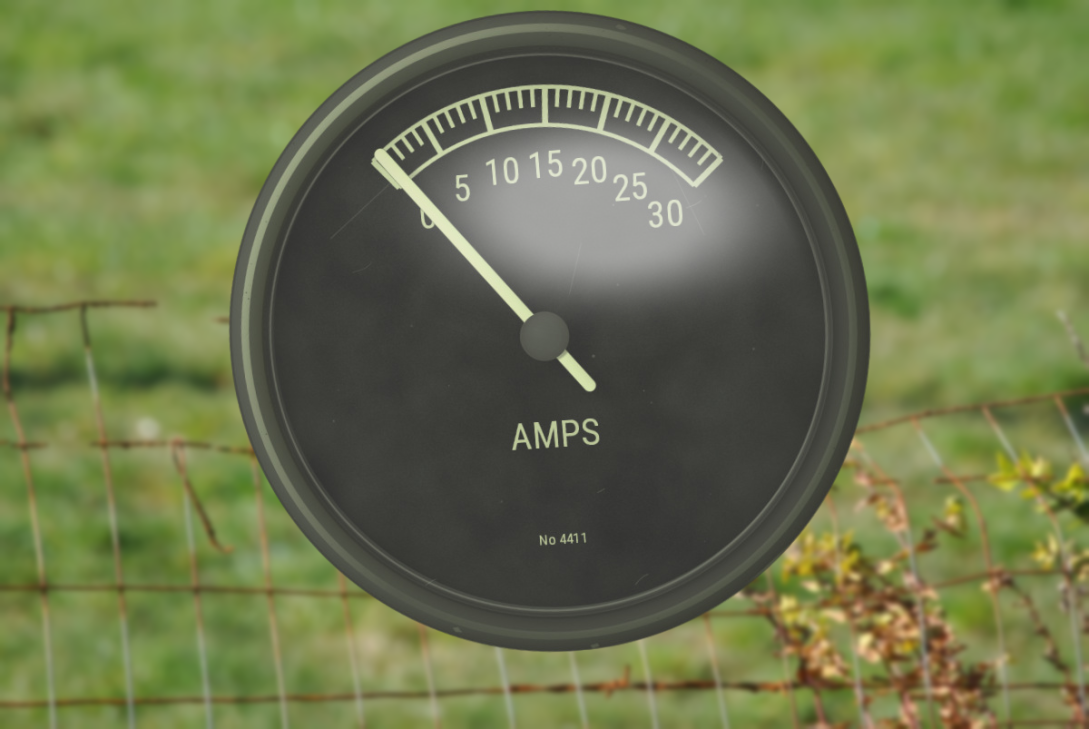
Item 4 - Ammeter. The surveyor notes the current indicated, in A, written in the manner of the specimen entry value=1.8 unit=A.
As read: value=1 unit=A
